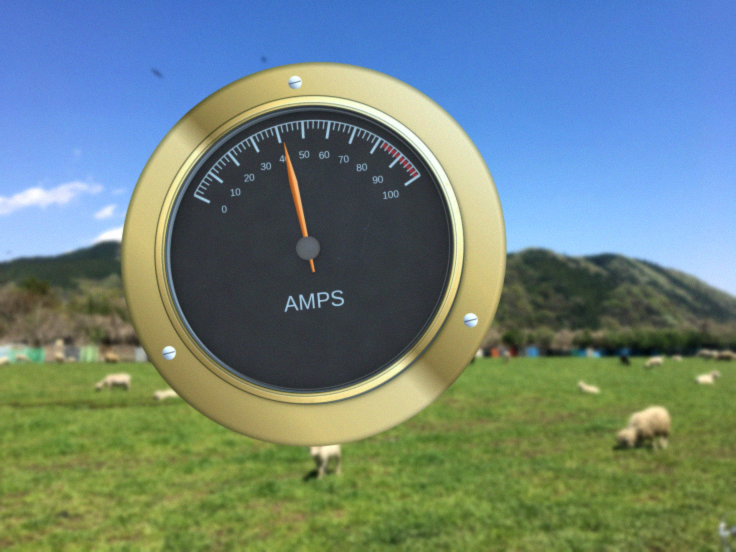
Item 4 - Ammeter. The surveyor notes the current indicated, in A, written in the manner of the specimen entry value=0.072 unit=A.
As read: value=42 unit=A
